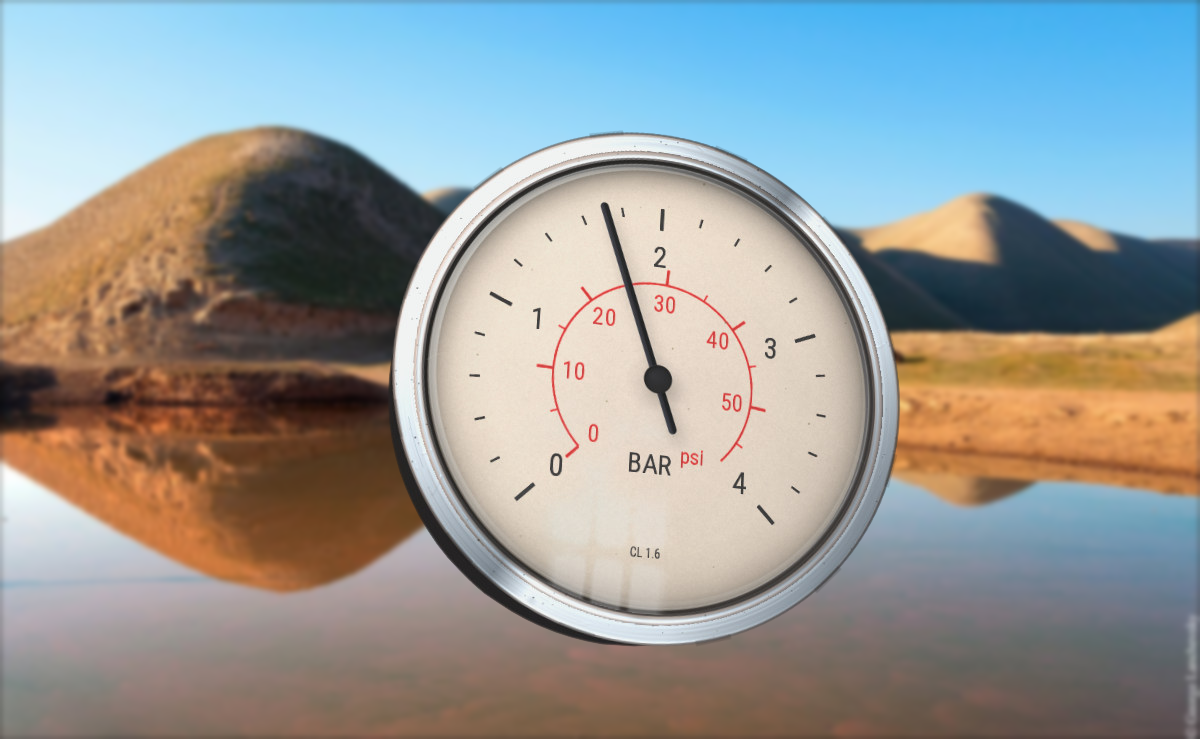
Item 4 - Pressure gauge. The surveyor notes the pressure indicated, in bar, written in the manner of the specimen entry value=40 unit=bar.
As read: value=1.7 unit=bar
